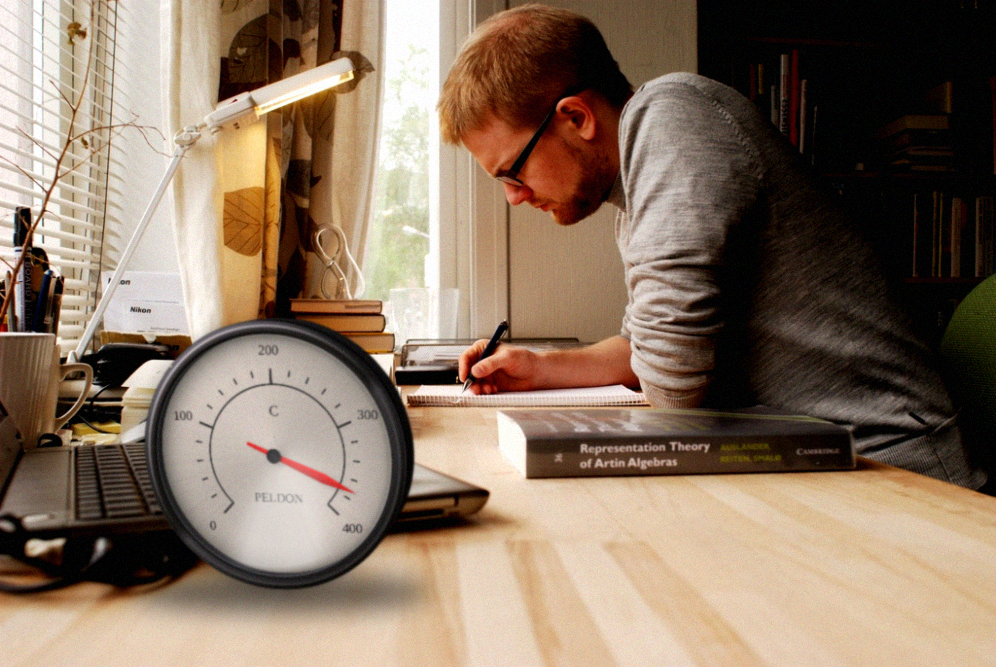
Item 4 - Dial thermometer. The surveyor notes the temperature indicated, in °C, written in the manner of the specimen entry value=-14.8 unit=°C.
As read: value=370 unit=°C
